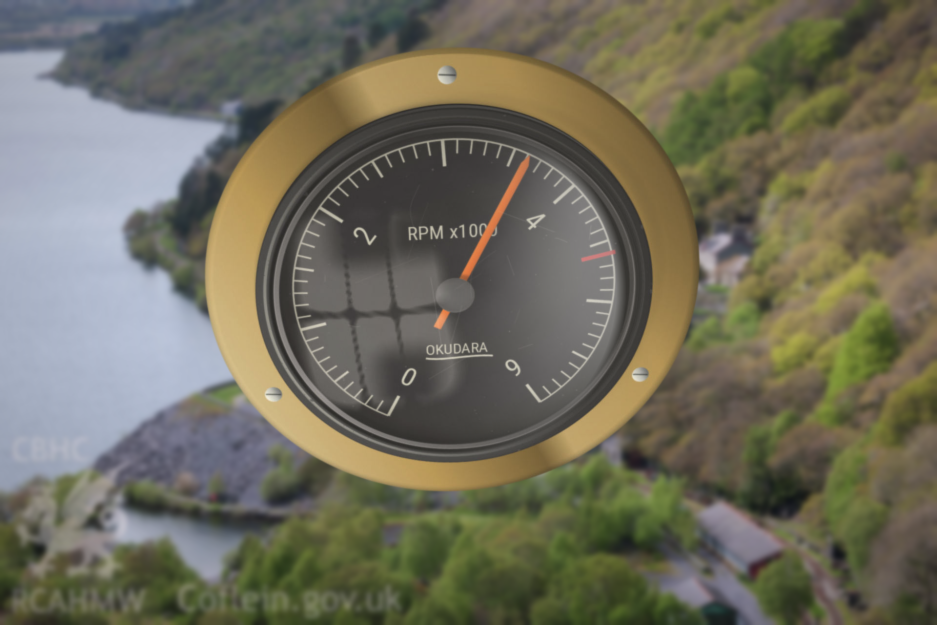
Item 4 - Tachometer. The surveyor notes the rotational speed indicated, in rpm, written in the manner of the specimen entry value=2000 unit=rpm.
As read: value=3600 unit=rpm
